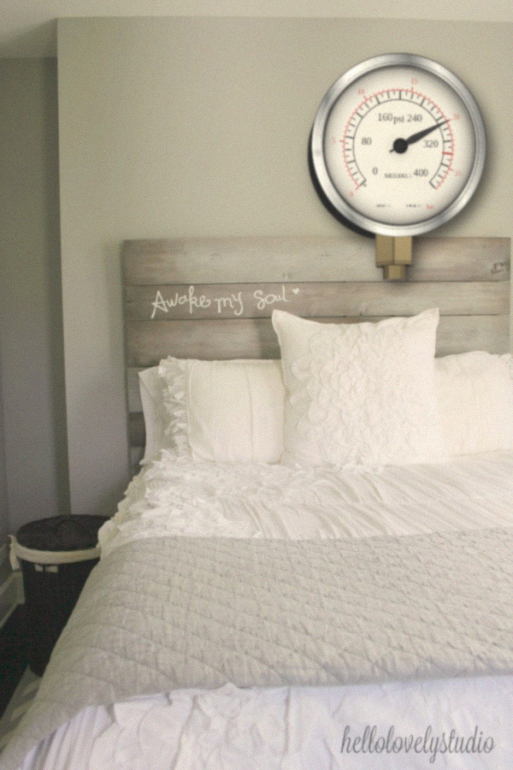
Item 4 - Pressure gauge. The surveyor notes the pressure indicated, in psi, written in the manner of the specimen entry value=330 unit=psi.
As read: value=290 unit=psi
